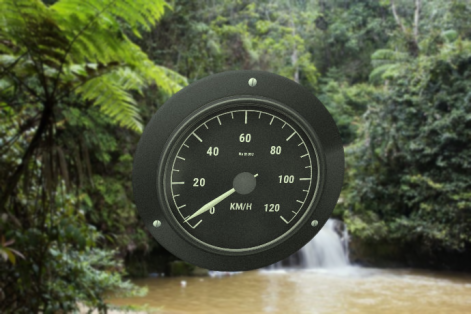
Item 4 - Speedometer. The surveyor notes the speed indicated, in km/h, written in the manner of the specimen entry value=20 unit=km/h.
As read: value=5 unit=km/h
